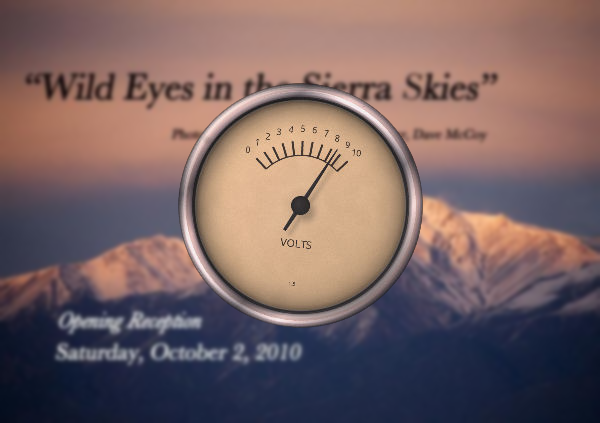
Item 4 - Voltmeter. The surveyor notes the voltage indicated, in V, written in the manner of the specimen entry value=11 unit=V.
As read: value=8.5 unit=V
